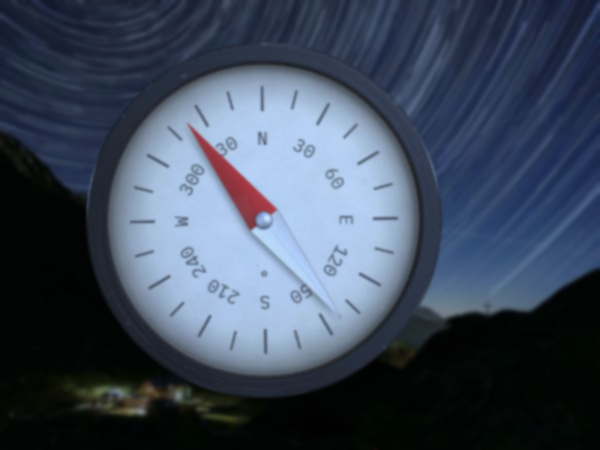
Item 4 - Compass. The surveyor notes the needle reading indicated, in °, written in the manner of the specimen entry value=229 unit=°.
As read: value=322.5 unit=°
